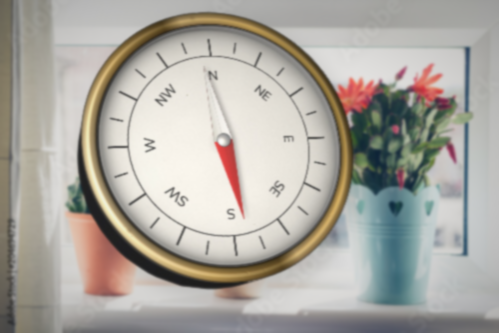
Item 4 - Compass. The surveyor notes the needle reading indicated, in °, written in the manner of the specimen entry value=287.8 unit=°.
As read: value=172.5 unit=°
